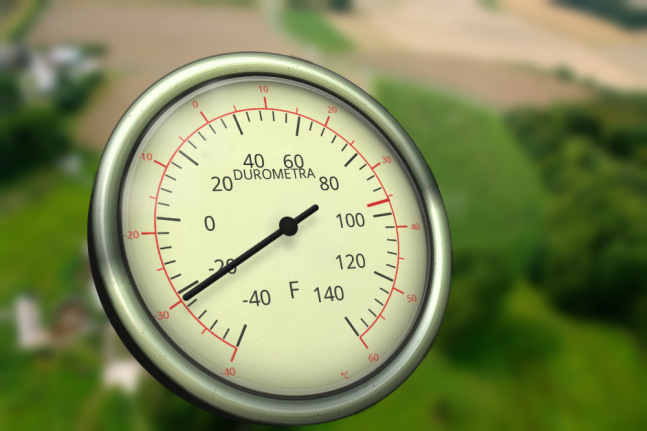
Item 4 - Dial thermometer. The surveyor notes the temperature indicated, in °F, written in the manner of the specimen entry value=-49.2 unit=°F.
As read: value=-22 unit=°F
